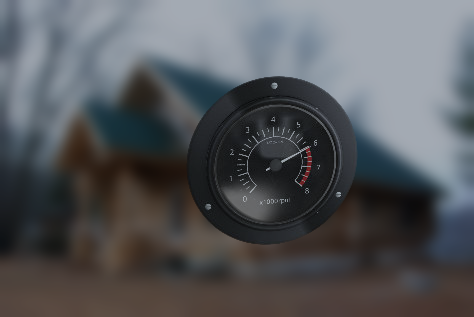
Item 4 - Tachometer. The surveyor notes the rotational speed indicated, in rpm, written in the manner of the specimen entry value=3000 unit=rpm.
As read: value=6000 unit=rpm
